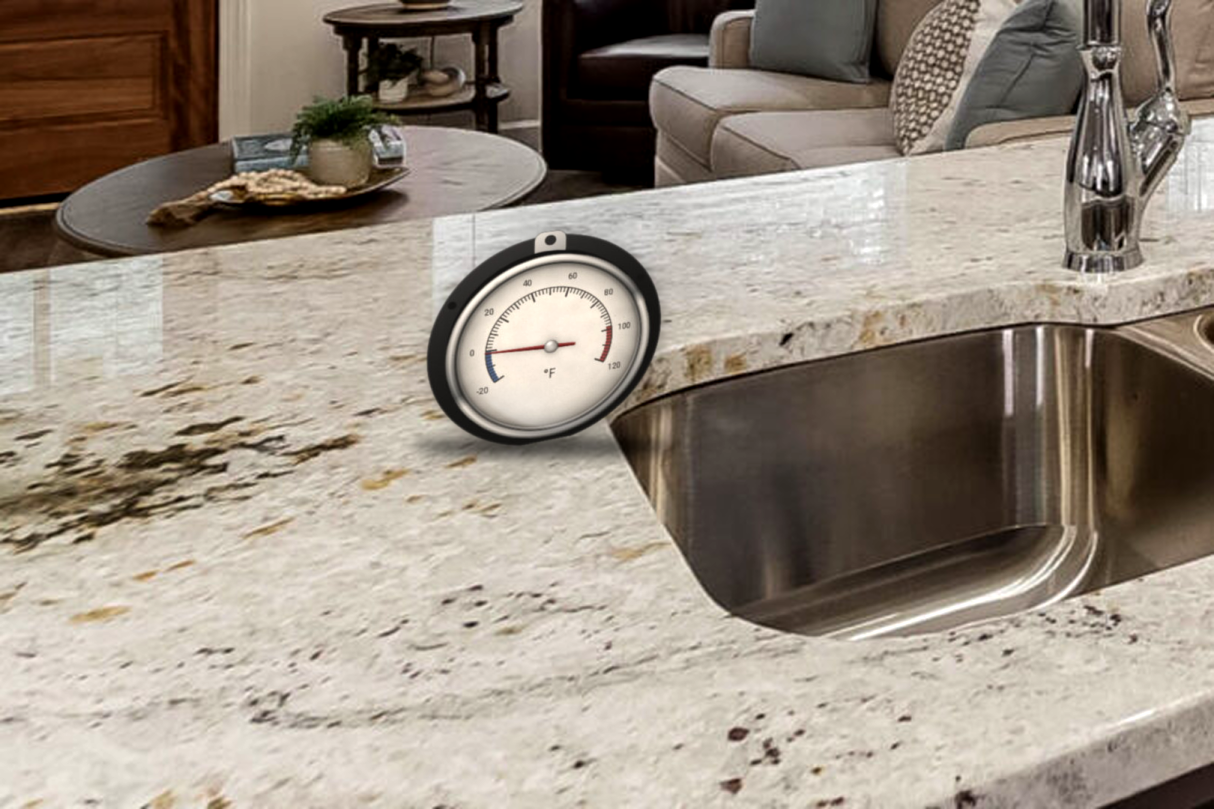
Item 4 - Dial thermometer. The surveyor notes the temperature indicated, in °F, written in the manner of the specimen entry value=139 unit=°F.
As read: value=0 unit=°F
